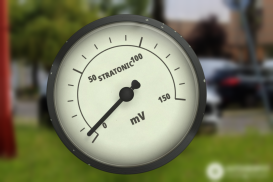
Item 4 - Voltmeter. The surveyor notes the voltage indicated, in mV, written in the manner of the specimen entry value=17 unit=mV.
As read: value=5 unit=mV
